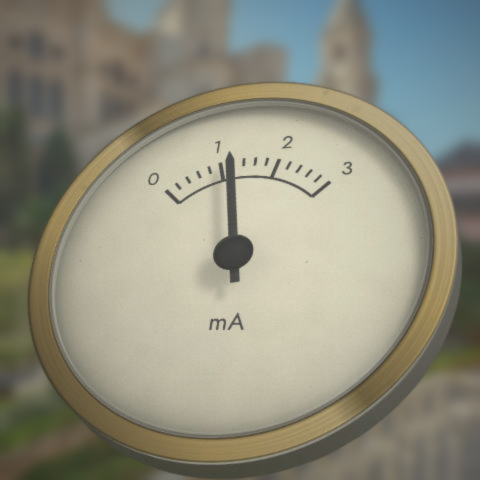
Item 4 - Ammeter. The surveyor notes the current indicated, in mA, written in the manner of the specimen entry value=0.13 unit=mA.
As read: value=1.2 unit=mA
